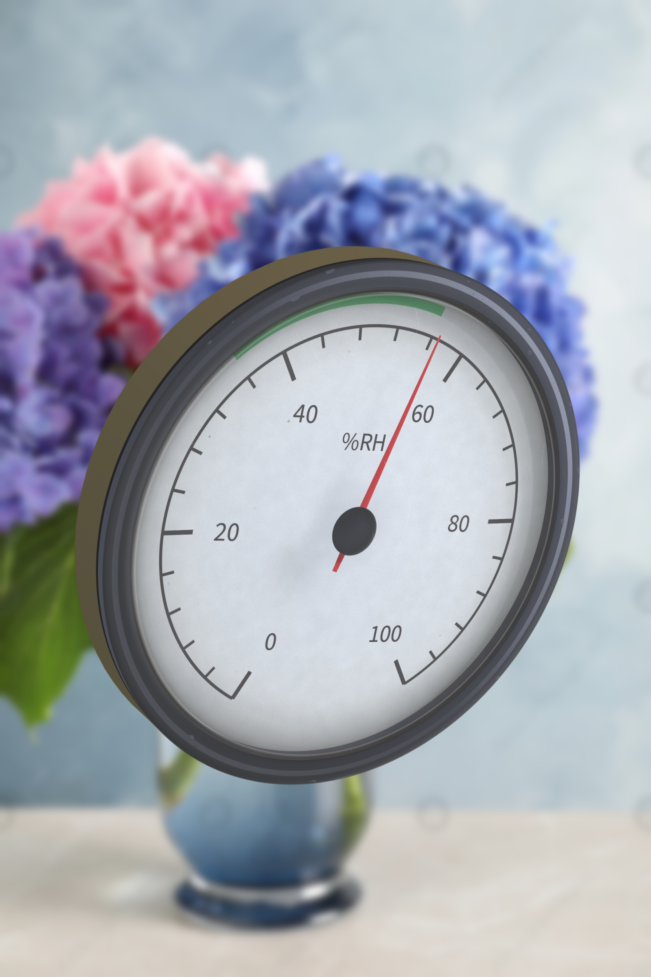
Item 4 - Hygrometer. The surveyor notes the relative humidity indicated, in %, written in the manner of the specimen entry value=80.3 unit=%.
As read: value=56 unit=%
